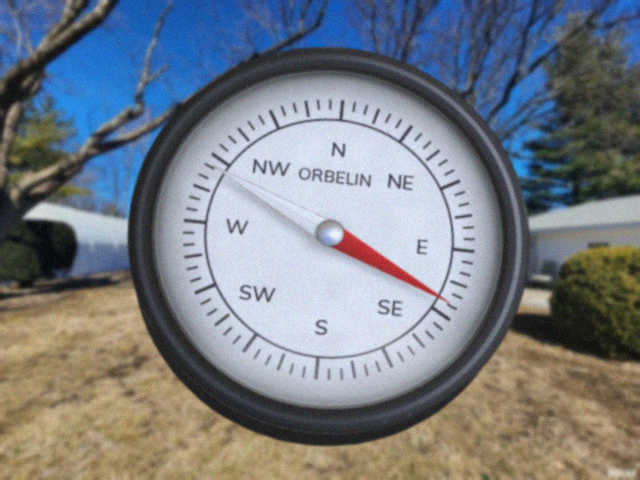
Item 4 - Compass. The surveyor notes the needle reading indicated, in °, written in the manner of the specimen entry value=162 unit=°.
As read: value=115 unit=°
